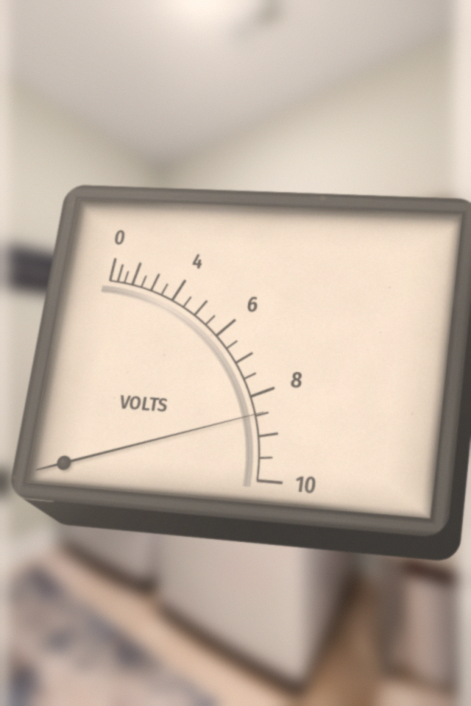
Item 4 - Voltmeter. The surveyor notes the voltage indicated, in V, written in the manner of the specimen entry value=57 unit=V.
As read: value=8.5 unit=V
